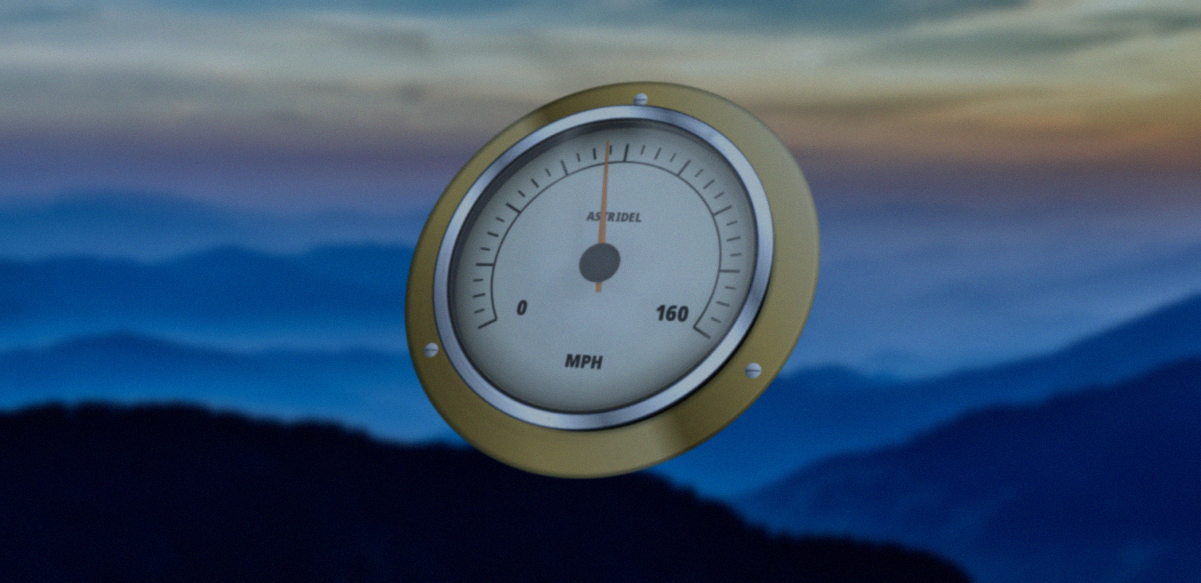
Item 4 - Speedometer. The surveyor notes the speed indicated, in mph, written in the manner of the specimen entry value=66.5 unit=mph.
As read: value=75 unit=mph
